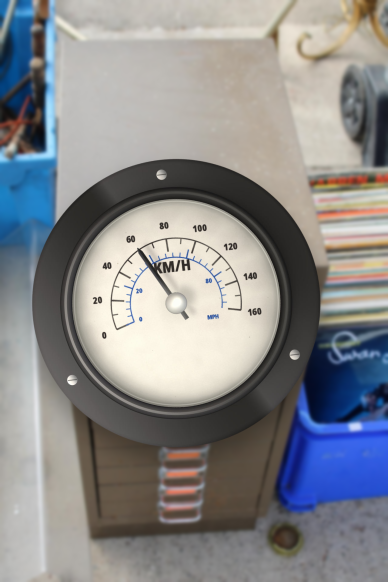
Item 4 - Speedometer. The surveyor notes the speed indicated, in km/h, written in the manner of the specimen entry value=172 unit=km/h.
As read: value=60 unit=km/h
